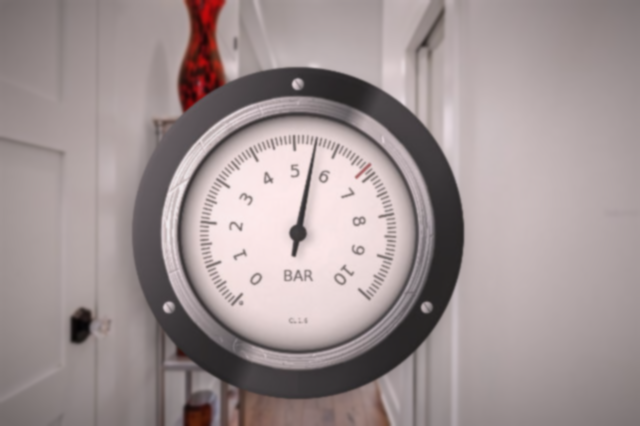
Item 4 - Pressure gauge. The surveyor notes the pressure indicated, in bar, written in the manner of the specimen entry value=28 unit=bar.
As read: value=5.5 unit=bar
